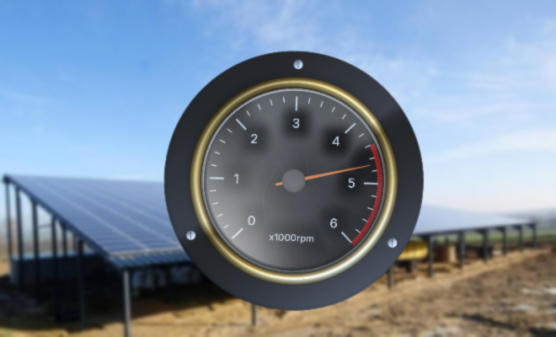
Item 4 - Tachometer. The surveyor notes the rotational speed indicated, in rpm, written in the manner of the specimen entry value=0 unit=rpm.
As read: value=4700 unit=rpm
